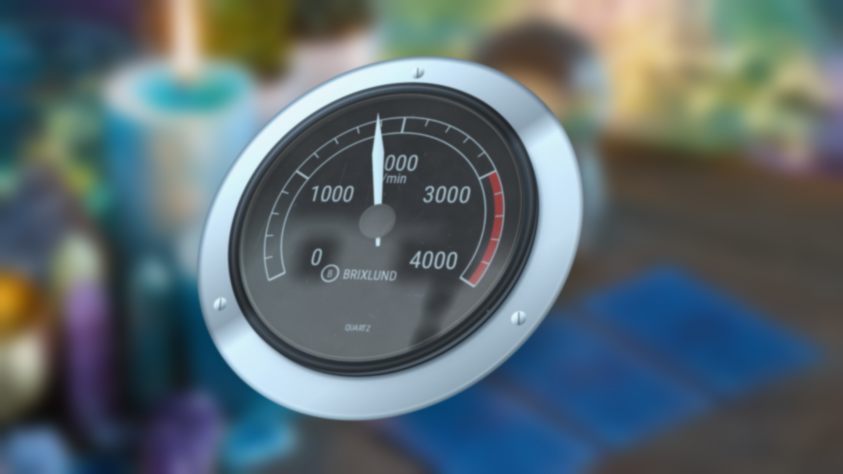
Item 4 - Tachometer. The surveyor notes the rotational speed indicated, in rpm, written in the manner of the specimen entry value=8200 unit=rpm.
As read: value=1800 unit=rpm
